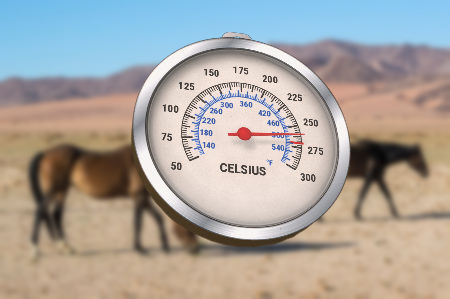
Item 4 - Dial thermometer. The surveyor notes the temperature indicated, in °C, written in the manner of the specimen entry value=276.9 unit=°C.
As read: value=262.5 unit=°C
